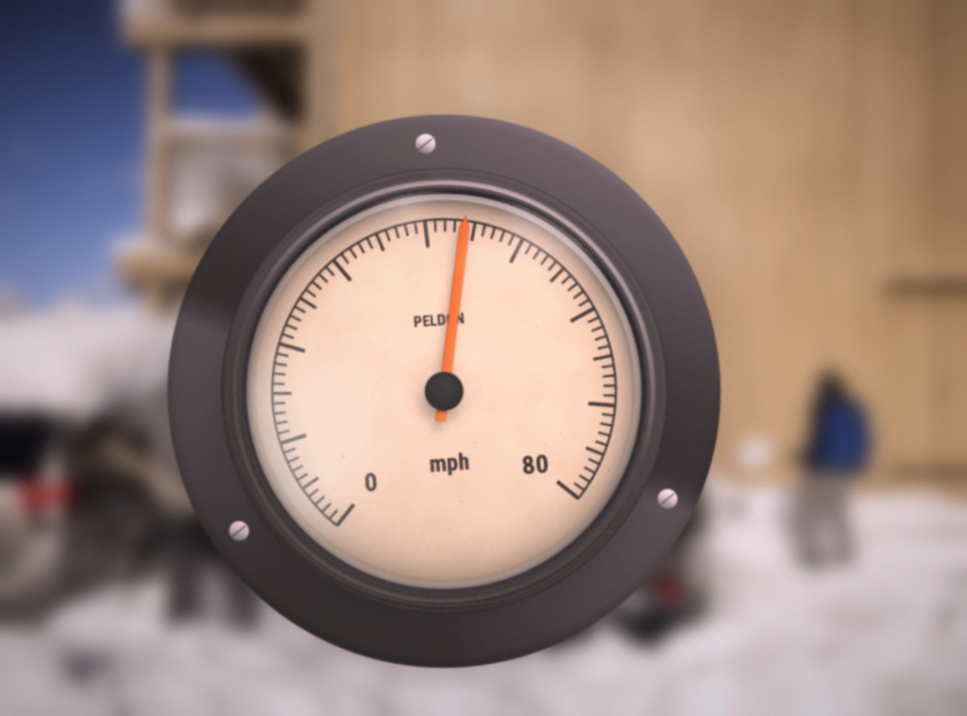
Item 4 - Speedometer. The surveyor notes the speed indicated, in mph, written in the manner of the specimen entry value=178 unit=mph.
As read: value=44 unit=mph
